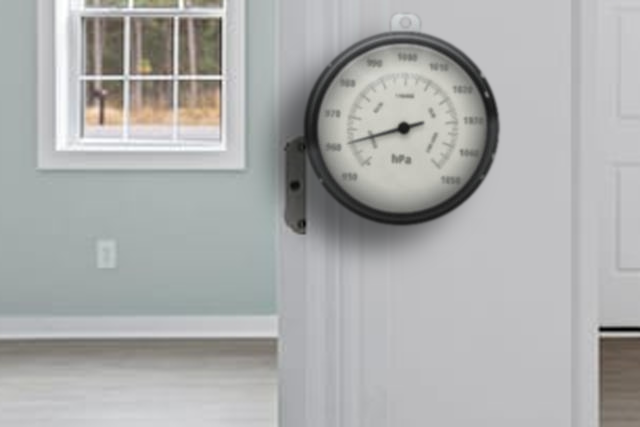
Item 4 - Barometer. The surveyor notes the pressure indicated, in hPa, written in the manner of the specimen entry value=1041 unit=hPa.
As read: value=960 unit=hPa
